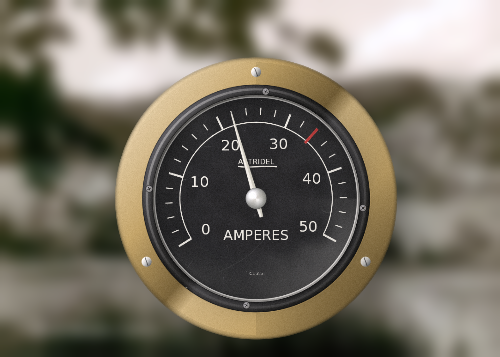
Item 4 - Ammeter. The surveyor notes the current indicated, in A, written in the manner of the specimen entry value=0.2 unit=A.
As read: value=22 unit=A
